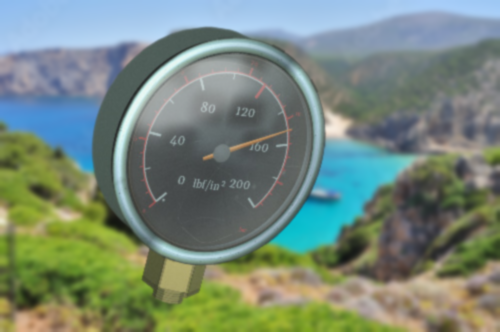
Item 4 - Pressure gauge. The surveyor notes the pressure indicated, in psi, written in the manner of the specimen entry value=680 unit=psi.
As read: value=150 unit=psi
